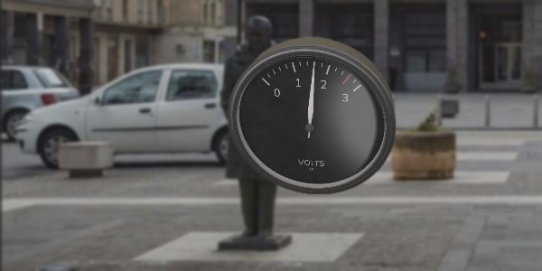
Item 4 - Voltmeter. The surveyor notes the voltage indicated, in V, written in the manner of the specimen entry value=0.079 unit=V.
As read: value=1.6 unit=V
